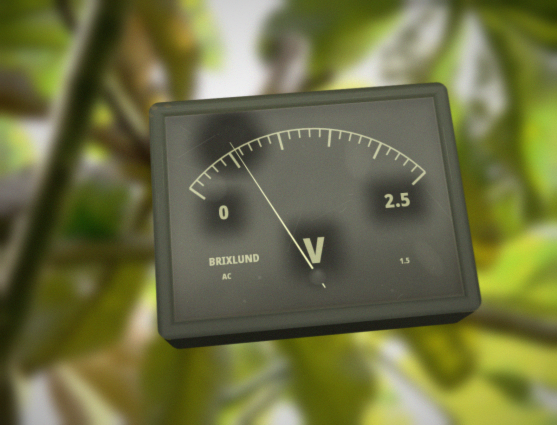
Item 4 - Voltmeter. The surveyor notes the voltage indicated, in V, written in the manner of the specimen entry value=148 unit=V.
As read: value=0.55 unit=V
